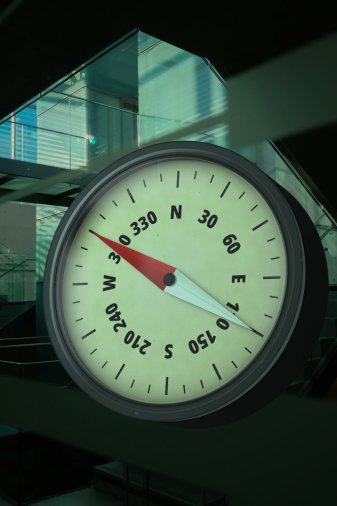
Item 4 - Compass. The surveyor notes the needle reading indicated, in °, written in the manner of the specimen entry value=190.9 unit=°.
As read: value=300 unit=°
